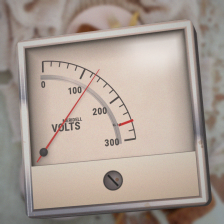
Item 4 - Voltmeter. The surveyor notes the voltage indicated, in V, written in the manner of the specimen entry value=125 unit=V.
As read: value=130 unit=V
